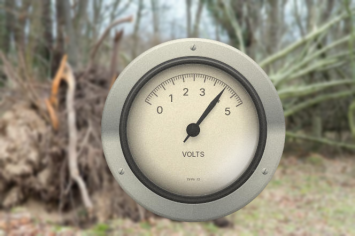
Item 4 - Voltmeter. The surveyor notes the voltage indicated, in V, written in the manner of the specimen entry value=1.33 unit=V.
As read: value=4 unit=V
